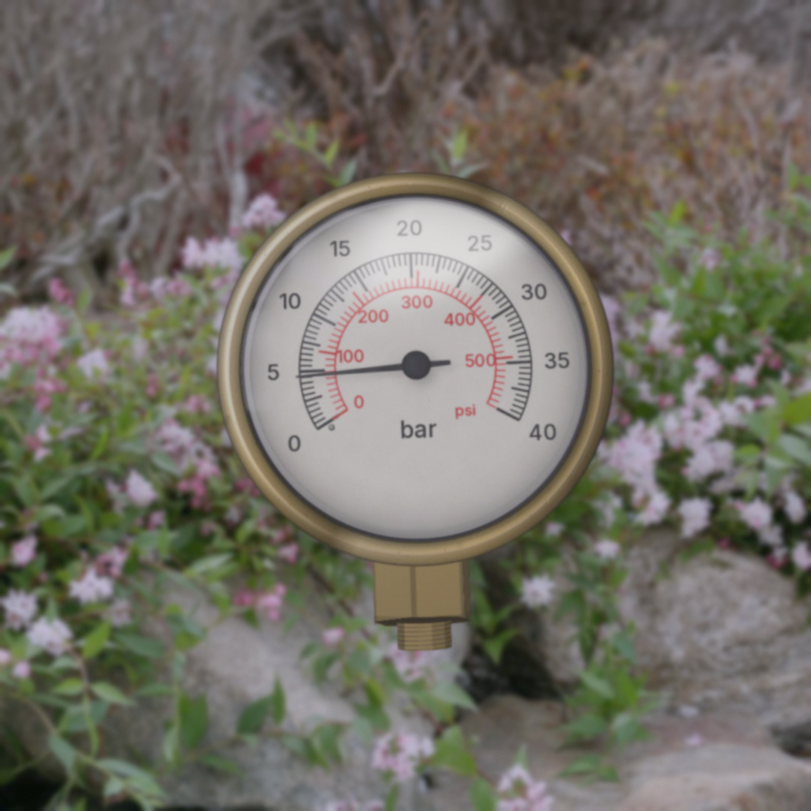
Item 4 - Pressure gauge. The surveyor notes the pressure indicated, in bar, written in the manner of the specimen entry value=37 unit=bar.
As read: value=4.5 unit=bar
